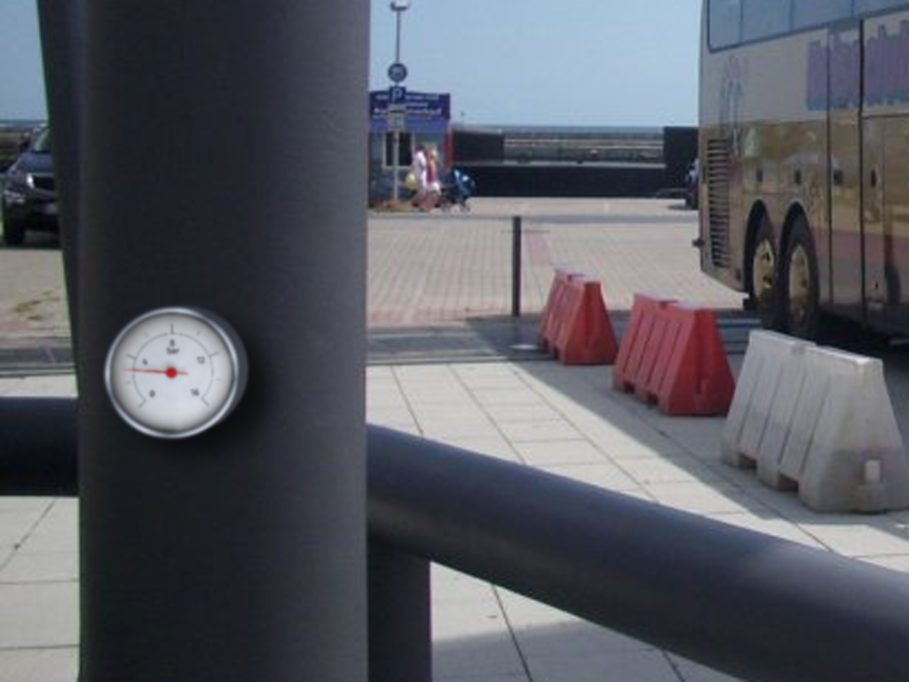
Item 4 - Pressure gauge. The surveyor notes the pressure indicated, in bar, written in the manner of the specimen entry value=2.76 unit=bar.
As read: value=3 unit=bar
